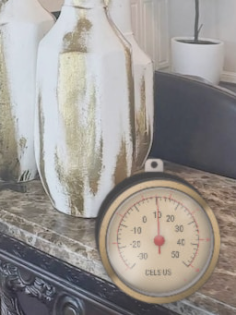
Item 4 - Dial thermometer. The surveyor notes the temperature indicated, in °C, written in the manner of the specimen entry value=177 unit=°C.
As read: value=10 unit=°C
